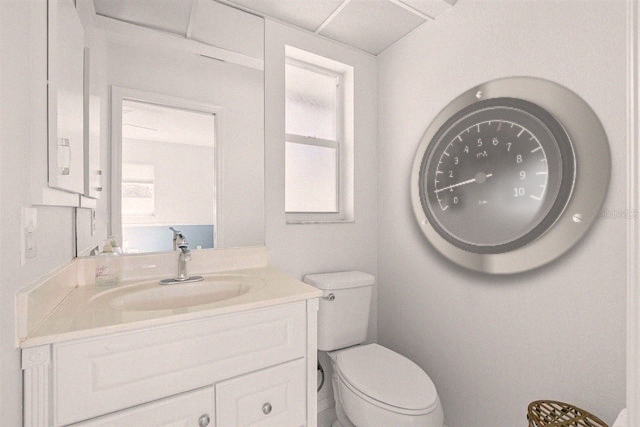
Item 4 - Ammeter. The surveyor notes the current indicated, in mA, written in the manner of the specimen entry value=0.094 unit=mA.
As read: value=1 unit=mA
